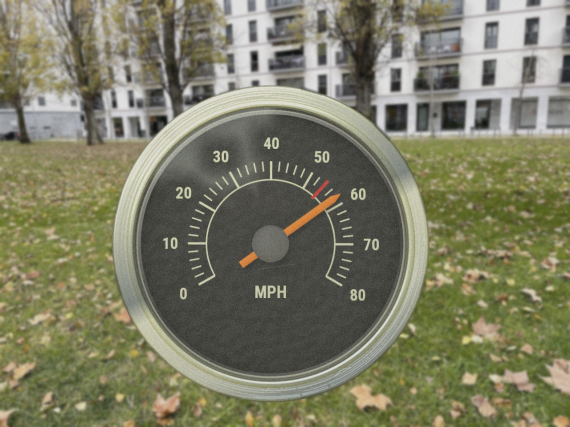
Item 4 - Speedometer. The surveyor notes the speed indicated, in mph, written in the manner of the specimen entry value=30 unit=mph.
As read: value=58 unit=mph
